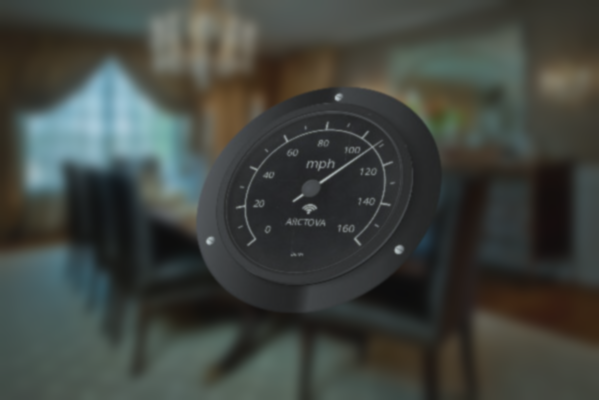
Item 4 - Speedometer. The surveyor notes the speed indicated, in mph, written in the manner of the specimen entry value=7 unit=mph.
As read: value=110 unit=mph
